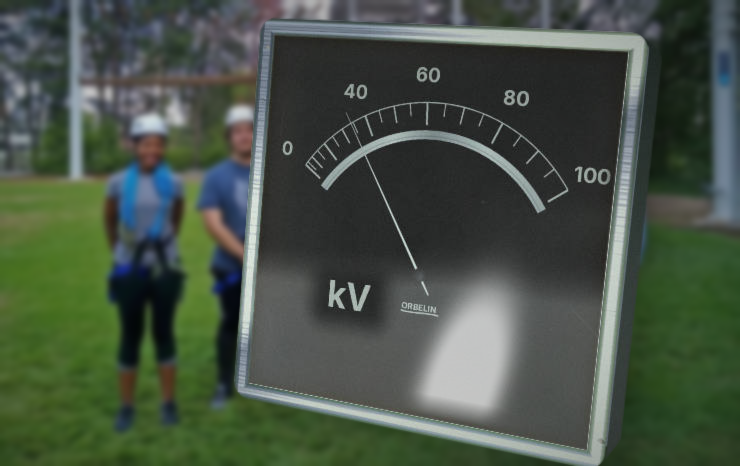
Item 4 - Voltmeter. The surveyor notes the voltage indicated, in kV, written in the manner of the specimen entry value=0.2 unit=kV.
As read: value=35 unit=kV
